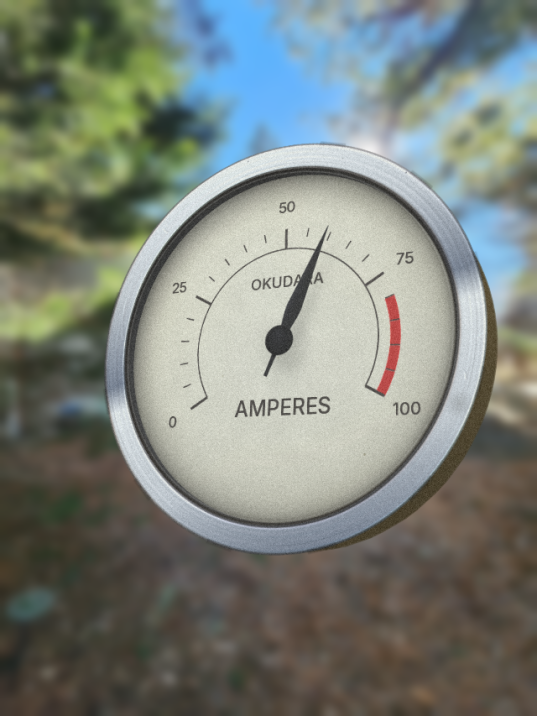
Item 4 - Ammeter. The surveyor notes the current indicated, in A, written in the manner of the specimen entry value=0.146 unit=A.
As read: value=60 unit=A
